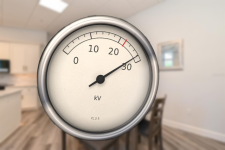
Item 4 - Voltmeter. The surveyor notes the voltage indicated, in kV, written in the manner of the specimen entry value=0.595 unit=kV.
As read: value=28 unit=kV
